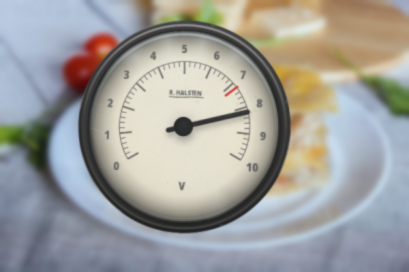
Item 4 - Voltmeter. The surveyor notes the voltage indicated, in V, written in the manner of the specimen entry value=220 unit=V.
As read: value=8.2 unit=V
